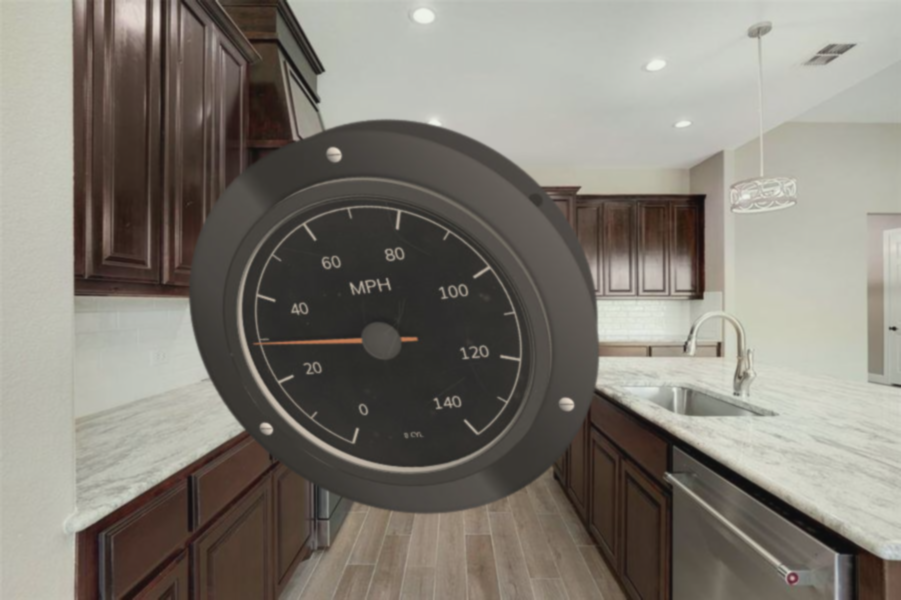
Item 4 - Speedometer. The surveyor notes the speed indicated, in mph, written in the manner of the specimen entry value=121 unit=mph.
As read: value=30 unit=mph
